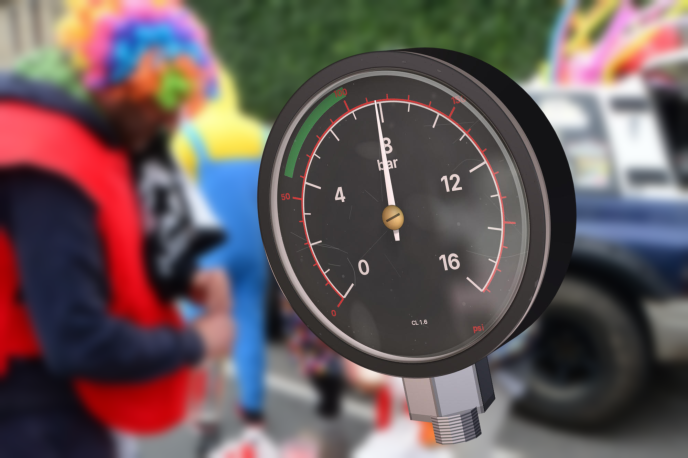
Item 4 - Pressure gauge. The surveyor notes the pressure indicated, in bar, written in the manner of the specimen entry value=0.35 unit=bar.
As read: value=8 unit=bar
